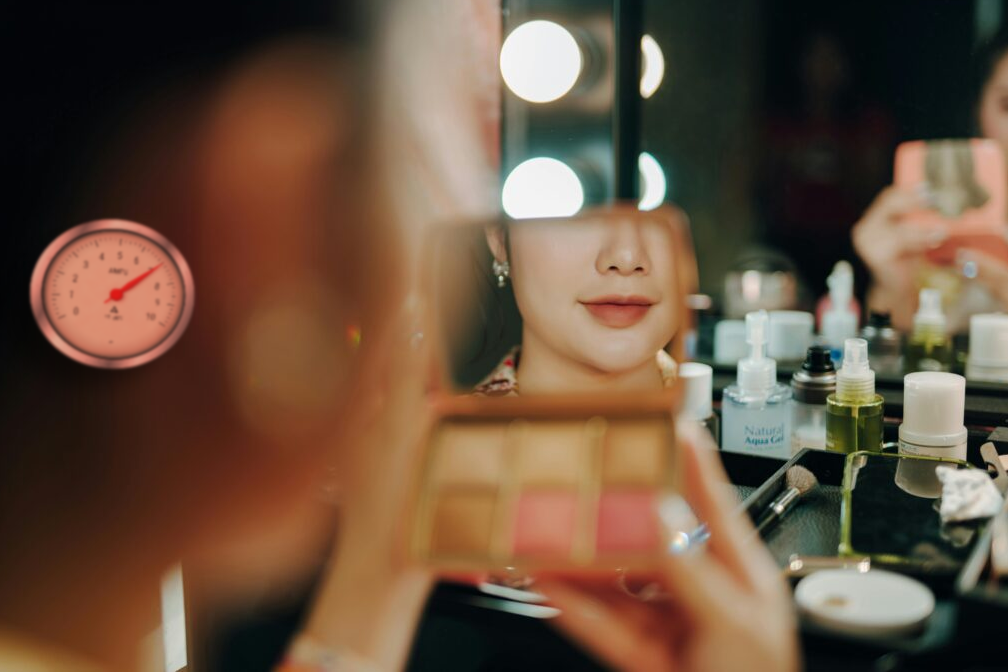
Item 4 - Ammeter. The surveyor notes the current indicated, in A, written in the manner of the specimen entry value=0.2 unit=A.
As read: value=7 unit=A
